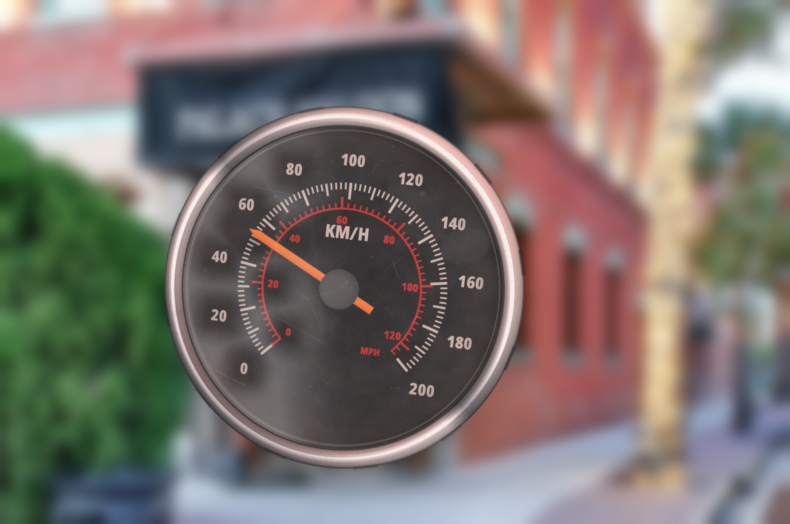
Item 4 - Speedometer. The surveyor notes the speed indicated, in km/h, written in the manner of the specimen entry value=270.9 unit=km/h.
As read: value=54 unit=km/h
